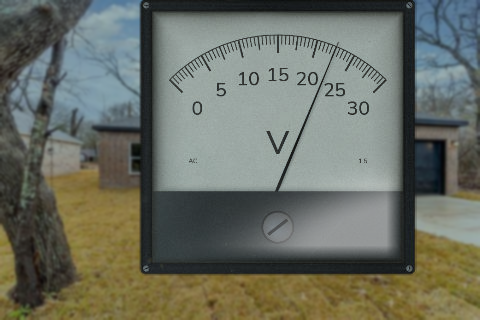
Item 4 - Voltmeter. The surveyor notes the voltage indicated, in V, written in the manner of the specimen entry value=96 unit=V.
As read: value=22.5 unit=V
